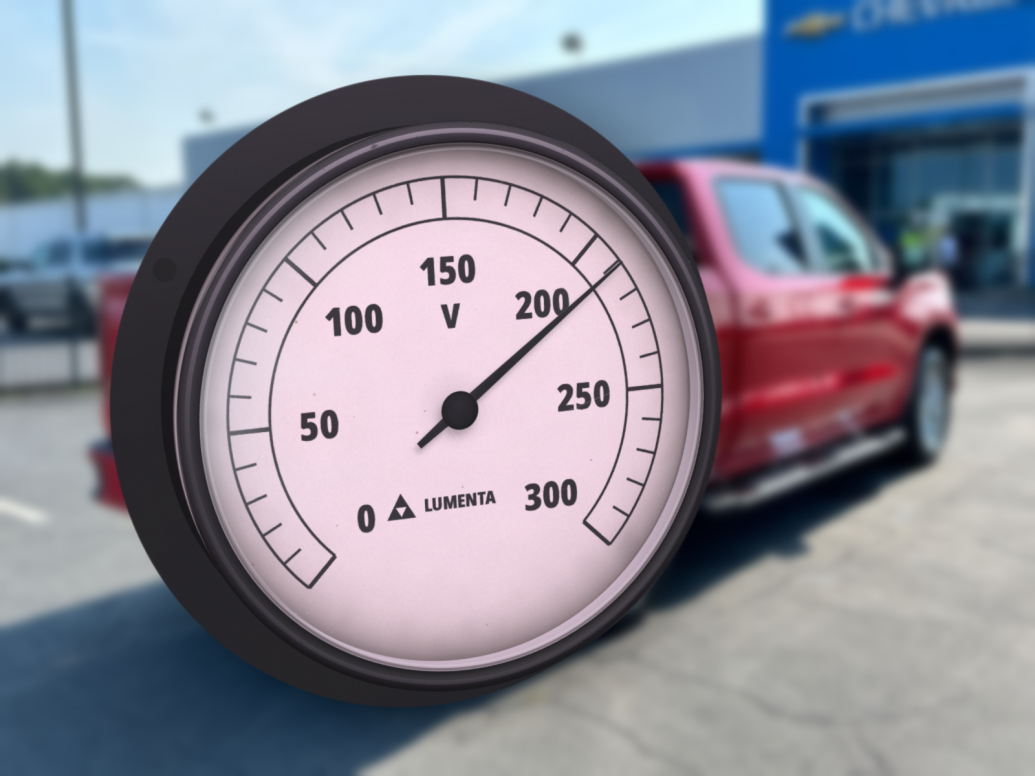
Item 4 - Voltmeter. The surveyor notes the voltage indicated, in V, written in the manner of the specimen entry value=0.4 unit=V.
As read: value=210 unit=V
